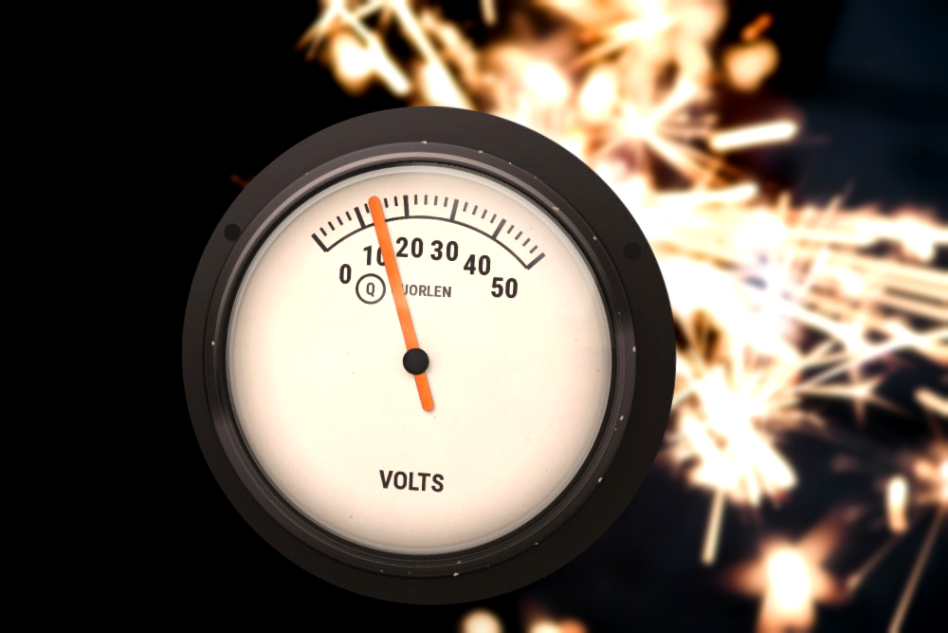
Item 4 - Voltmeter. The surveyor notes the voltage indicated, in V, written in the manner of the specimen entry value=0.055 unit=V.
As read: value=14 unit=V
